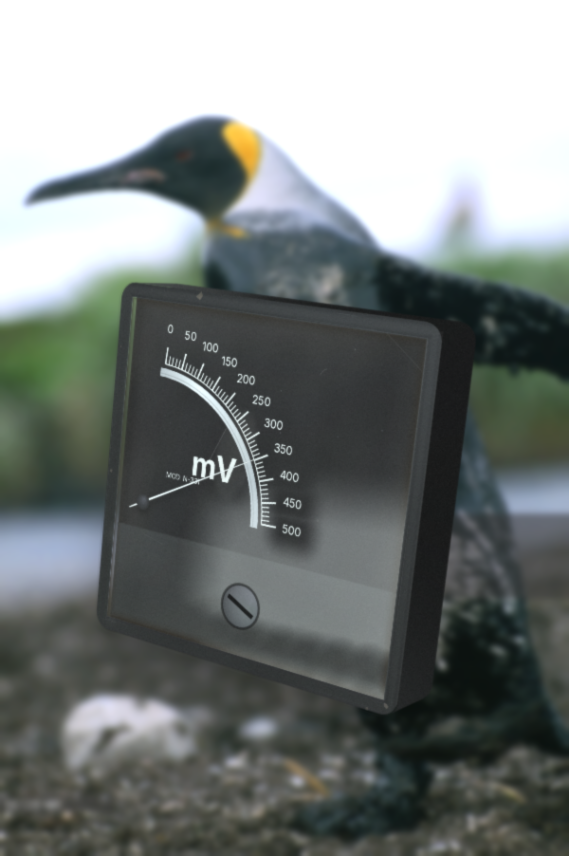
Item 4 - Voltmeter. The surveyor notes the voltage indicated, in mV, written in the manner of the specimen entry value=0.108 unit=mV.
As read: value=350 unit=mV
